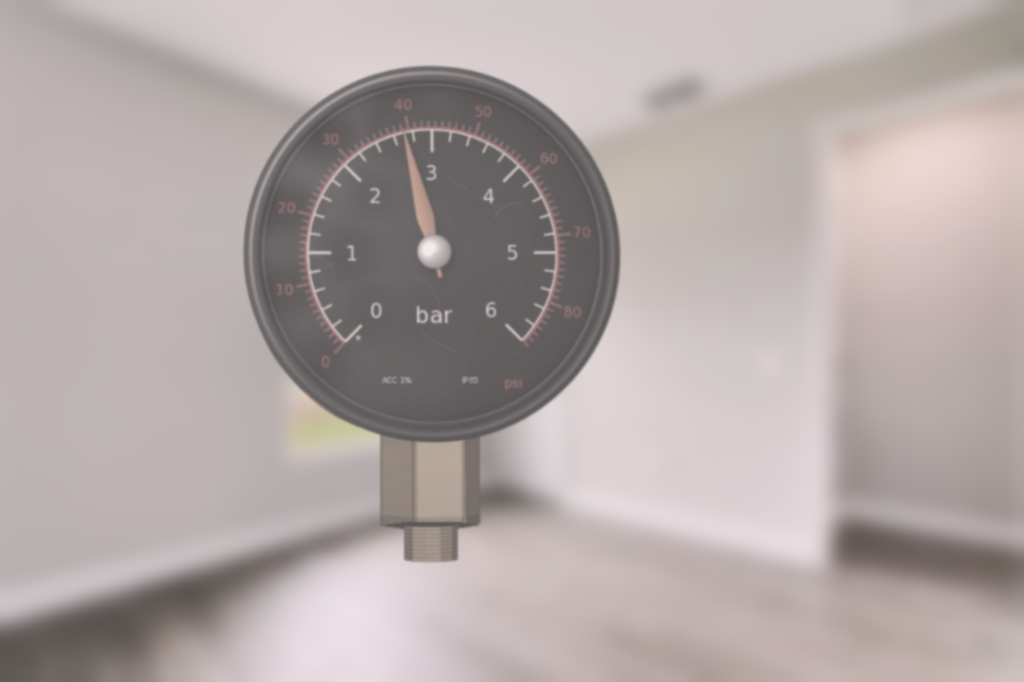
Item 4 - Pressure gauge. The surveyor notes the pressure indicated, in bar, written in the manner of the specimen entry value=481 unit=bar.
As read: value=2.7 unit=bar
